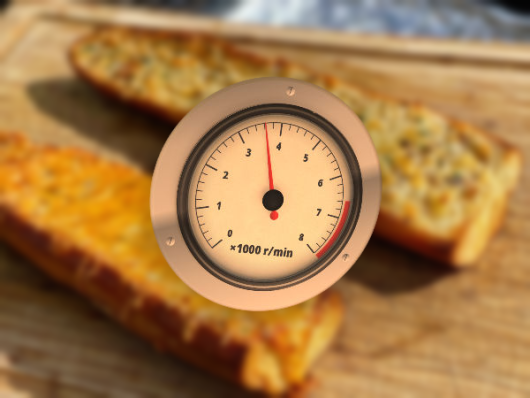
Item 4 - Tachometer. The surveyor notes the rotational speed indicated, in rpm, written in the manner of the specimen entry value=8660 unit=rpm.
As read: value=3600 unit=rpm
